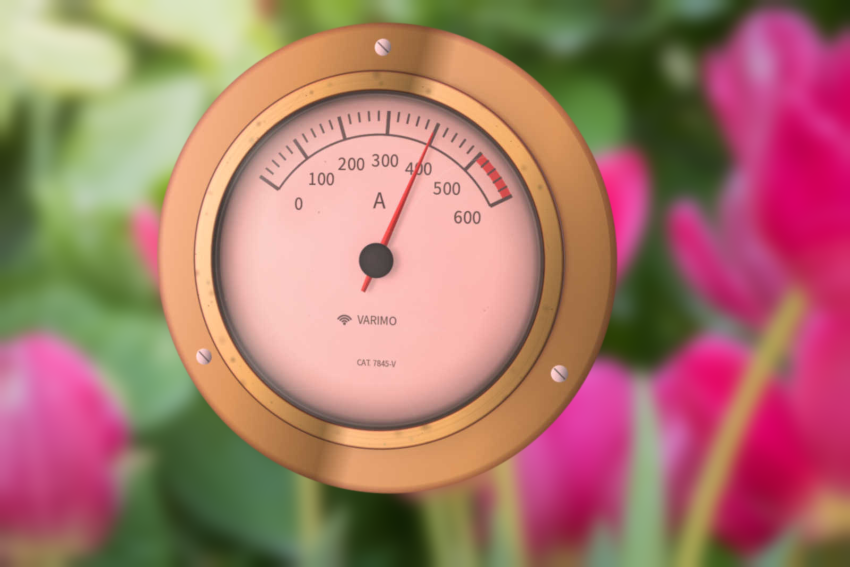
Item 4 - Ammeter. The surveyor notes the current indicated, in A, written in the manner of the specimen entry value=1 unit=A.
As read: value=400 unit=A
